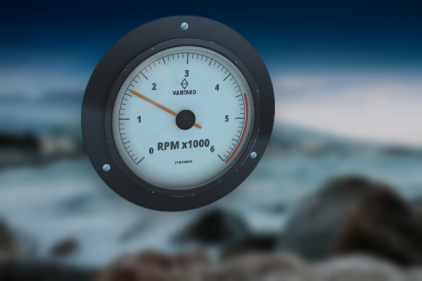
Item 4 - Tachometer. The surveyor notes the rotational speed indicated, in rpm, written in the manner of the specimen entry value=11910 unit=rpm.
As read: value=1600 unit=rpm
